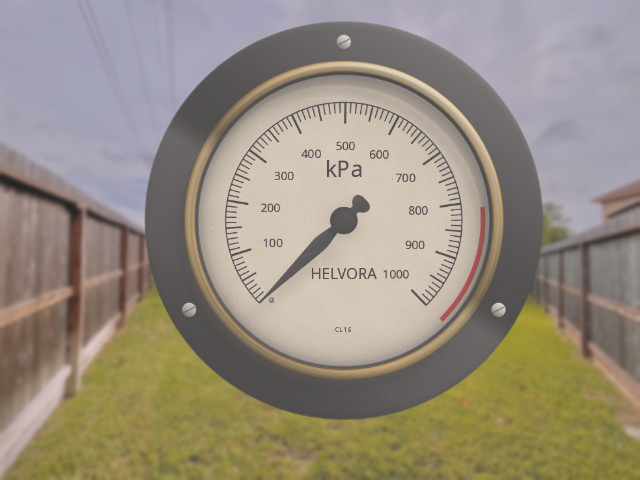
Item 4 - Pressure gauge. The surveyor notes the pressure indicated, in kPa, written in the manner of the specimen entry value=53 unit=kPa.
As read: value=0 unit=kPa
